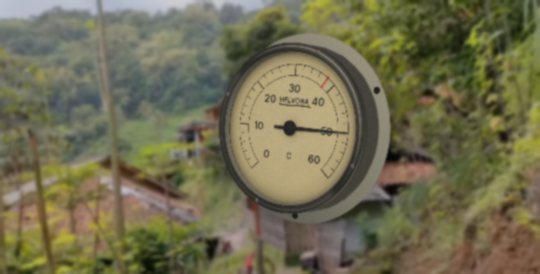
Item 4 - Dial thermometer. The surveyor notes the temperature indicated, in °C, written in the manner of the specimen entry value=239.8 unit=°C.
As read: value=50 unit=°C
